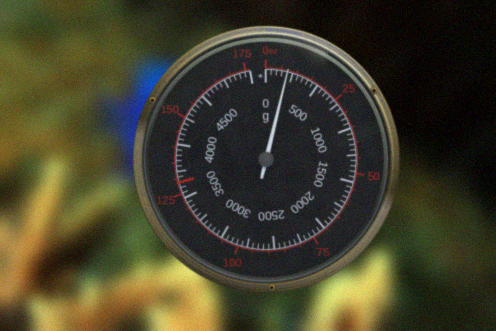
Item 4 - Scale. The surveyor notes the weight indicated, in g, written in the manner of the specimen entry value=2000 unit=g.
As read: value=200 unit=g
